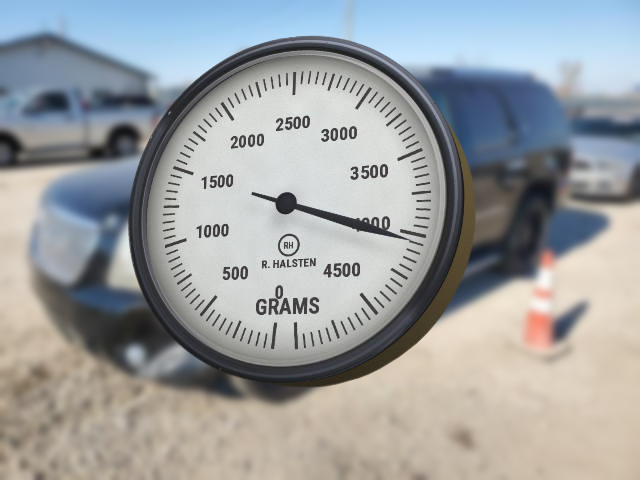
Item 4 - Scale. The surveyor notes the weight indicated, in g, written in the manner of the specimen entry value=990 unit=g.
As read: value=4050 unit=g
